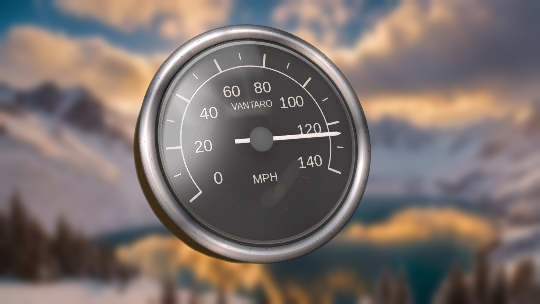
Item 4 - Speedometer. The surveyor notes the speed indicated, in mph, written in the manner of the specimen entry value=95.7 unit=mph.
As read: value=125 unit=mph
